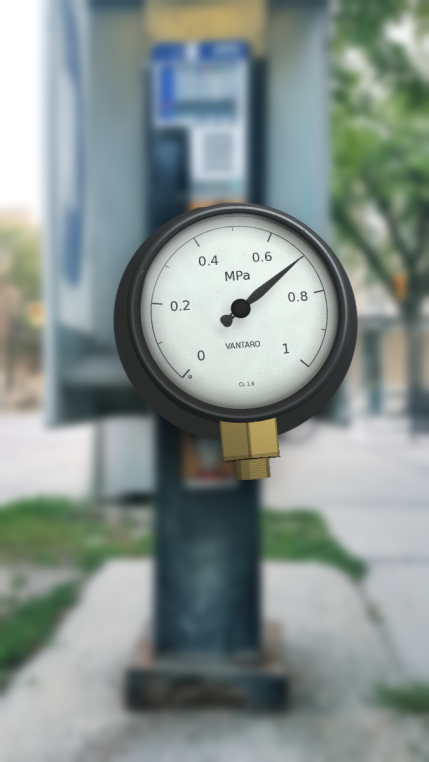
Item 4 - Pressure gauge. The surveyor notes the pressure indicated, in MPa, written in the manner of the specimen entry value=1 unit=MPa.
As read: value=0.7 unit=MPa
